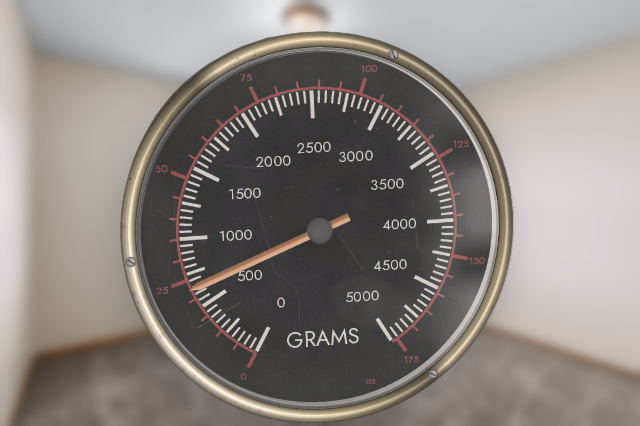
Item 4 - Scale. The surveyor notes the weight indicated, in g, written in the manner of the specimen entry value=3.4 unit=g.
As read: value=650 unit=g
